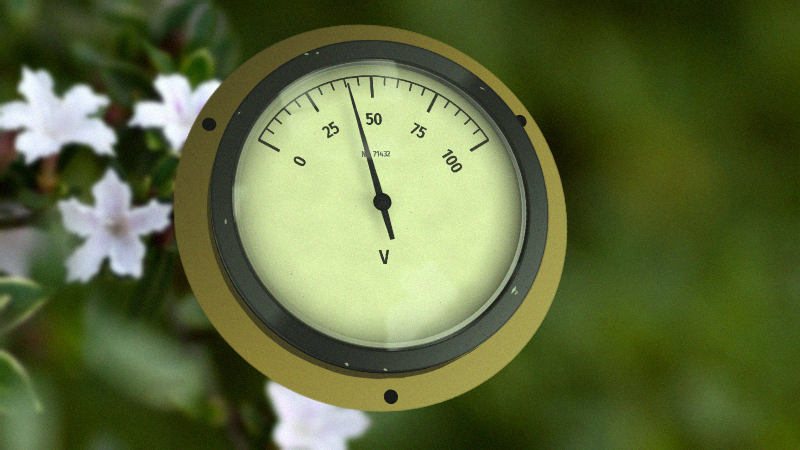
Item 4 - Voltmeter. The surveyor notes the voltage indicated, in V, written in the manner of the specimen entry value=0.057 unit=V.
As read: value=40 unit=V
